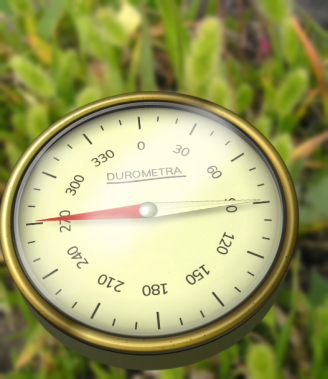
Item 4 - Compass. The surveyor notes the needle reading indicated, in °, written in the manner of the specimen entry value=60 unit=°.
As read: value=270 unit=°
